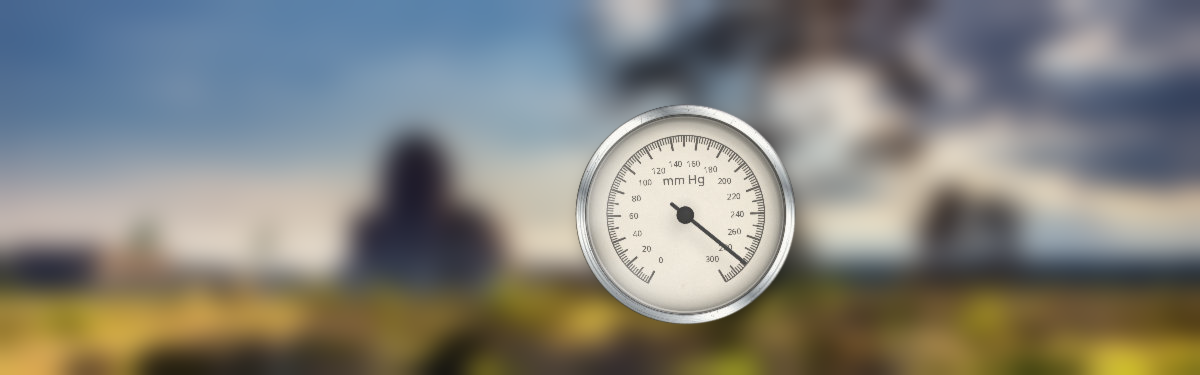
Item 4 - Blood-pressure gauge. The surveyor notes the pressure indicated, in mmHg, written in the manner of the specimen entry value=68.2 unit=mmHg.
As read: value=280 unit=mmHg
